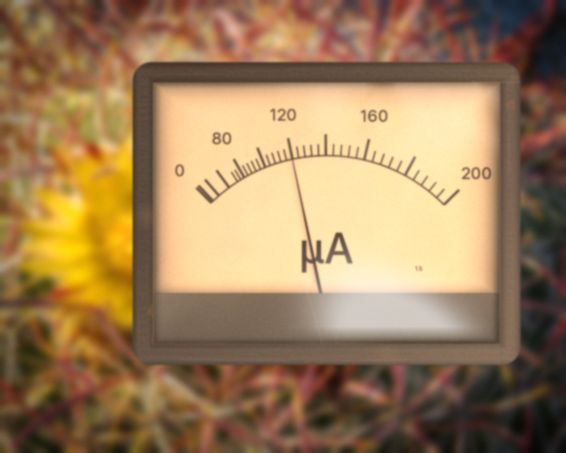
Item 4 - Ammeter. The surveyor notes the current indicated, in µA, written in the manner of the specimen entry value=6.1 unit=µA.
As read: value=120 unit=µA
